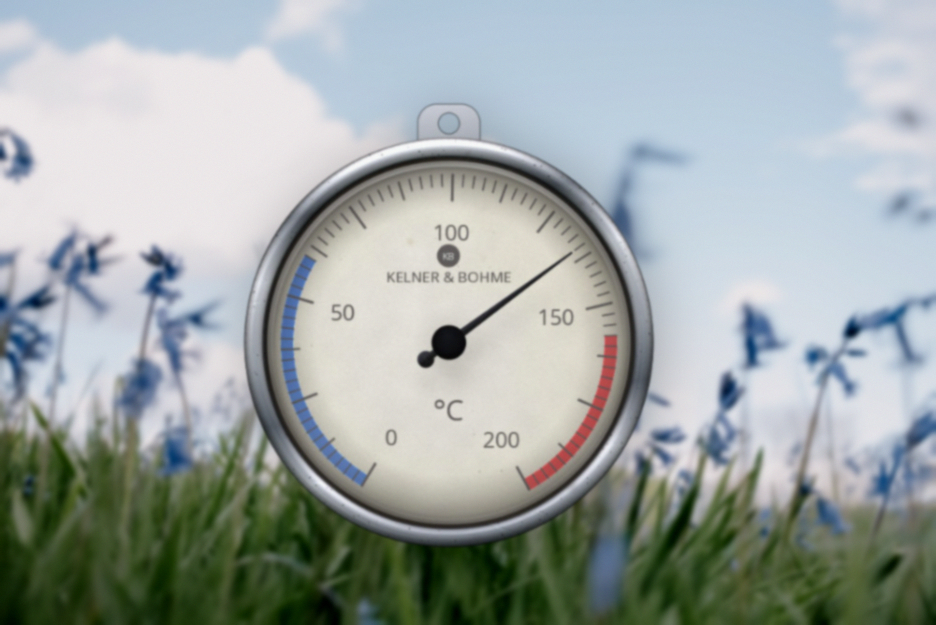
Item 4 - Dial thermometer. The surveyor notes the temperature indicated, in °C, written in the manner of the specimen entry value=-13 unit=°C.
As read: value=135 unit=°C
